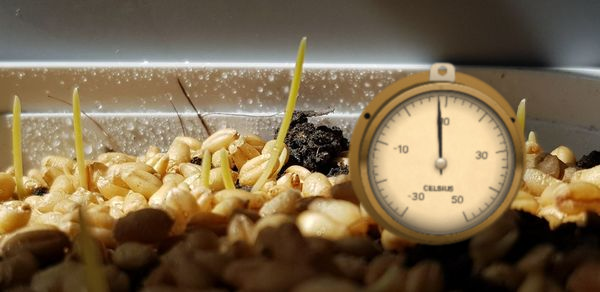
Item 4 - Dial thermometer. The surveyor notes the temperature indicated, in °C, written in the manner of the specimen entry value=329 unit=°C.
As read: value=8 unit=°C
